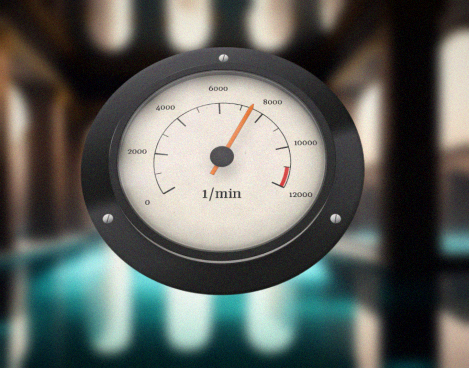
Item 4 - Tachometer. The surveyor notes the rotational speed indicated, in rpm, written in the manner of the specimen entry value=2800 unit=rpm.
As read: value=7500 unit=rpm
